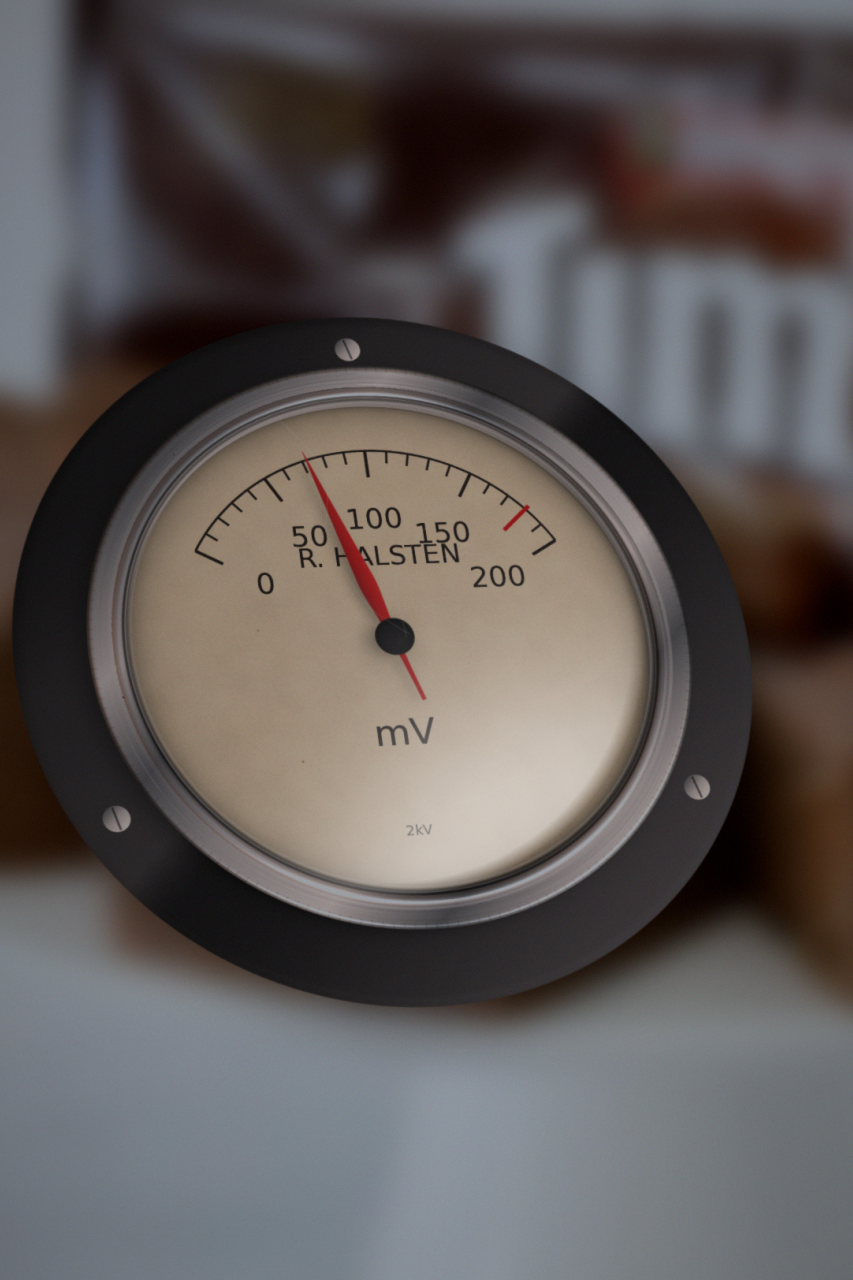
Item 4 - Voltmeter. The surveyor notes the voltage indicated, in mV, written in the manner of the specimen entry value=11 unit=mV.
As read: value=70 unit=mV
